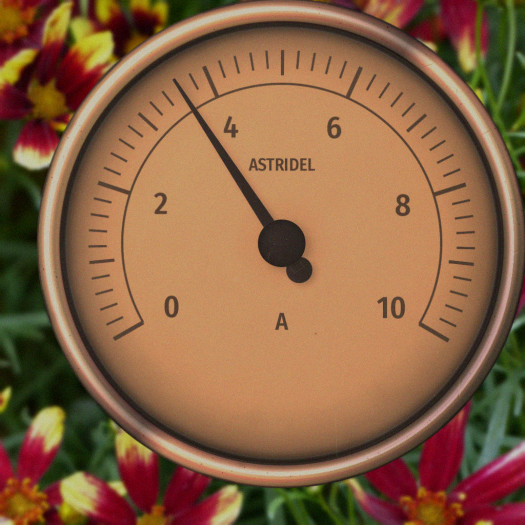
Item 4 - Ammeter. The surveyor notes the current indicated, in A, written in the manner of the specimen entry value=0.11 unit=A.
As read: value=3.6 unit=A
